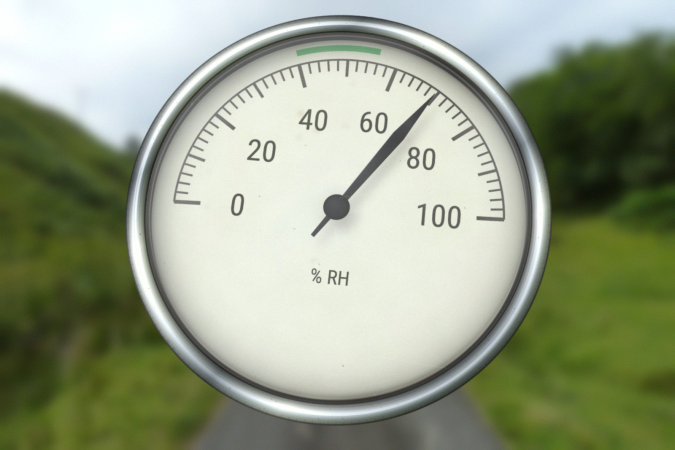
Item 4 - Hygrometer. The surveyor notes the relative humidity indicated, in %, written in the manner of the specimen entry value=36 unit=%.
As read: value=70 unit=%
